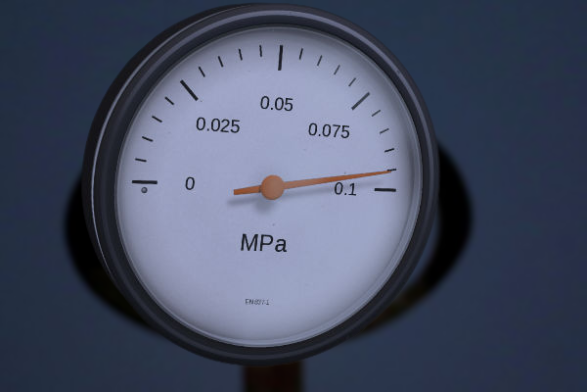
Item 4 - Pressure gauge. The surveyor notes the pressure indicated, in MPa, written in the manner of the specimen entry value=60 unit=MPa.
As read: value=0.095 unit=MPa
